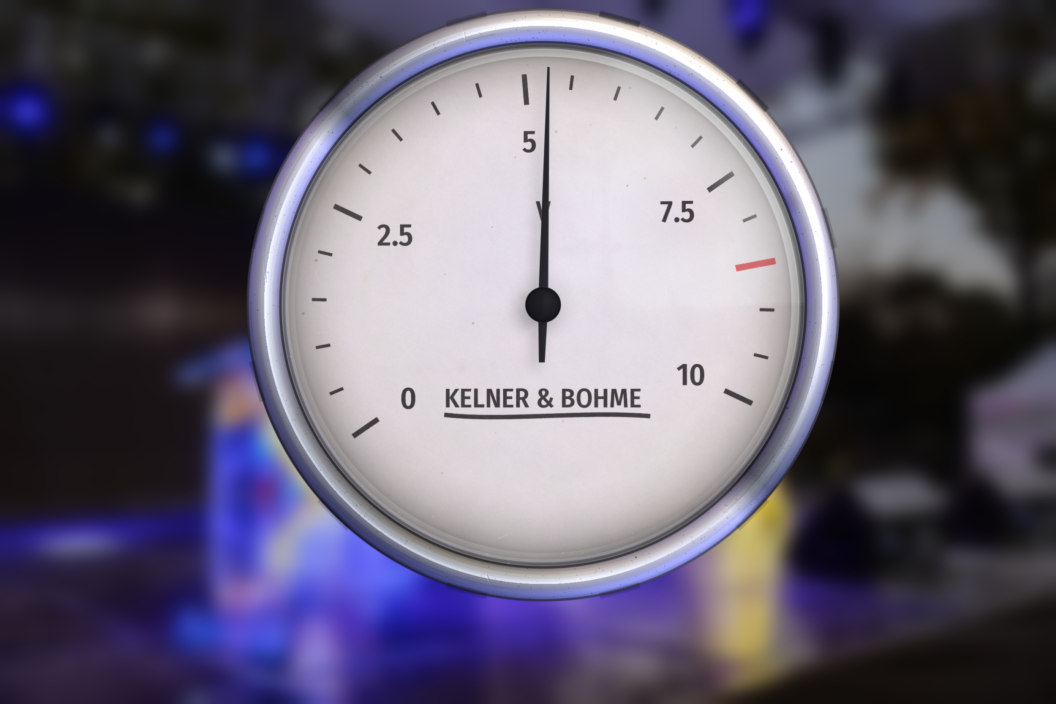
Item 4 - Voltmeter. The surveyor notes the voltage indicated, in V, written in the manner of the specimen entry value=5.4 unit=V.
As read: value=5.25 unit=V
